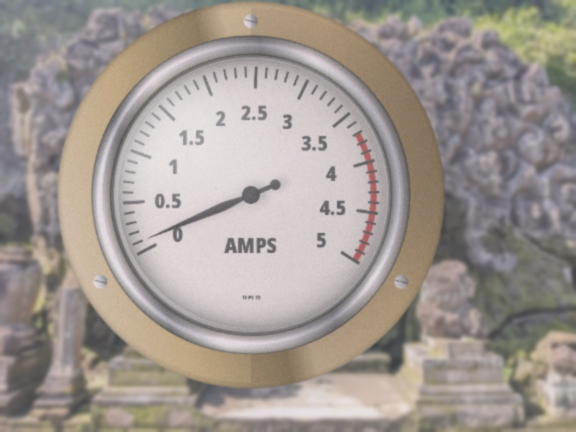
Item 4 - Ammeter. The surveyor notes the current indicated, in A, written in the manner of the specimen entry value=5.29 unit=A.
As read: value=0.1 unit=A
